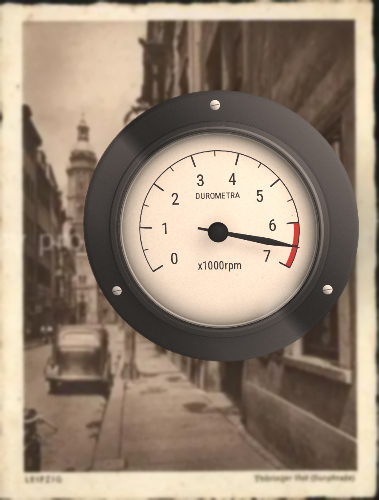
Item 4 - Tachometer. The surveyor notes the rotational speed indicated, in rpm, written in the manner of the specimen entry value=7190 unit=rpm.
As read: value=6500 unit=rpm
